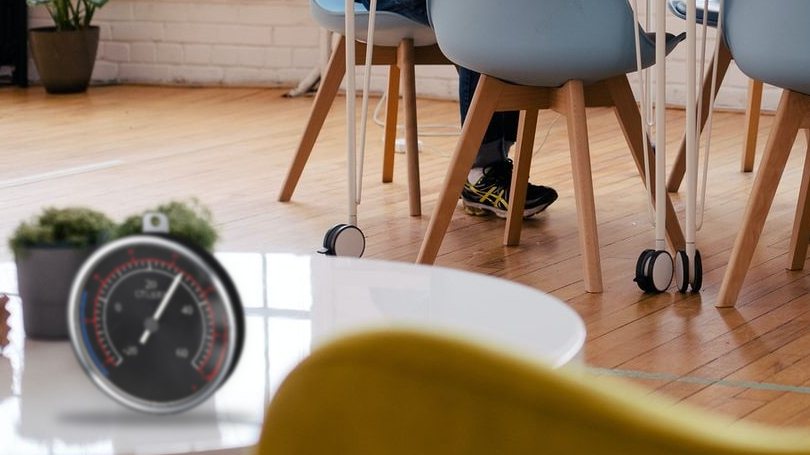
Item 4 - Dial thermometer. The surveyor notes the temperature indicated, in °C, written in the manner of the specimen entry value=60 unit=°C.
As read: value=30 unit=°C
